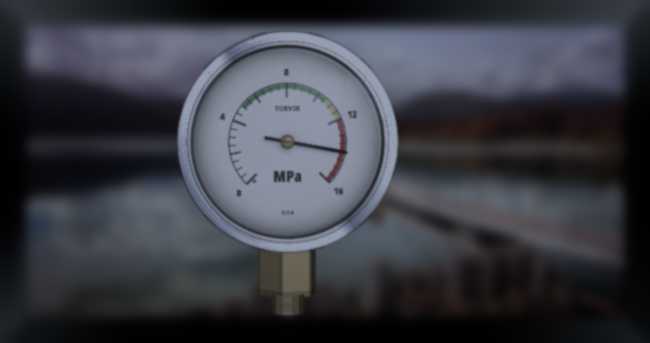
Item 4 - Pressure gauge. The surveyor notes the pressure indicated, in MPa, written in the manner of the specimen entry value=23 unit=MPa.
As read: value=14 unit=MPa
